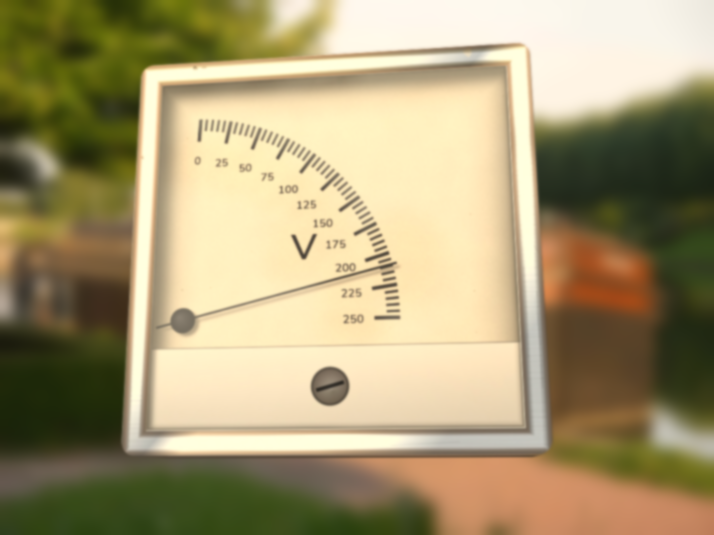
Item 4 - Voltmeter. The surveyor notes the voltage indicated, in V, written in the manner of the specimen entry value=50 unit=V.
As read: value=210 unit=V
